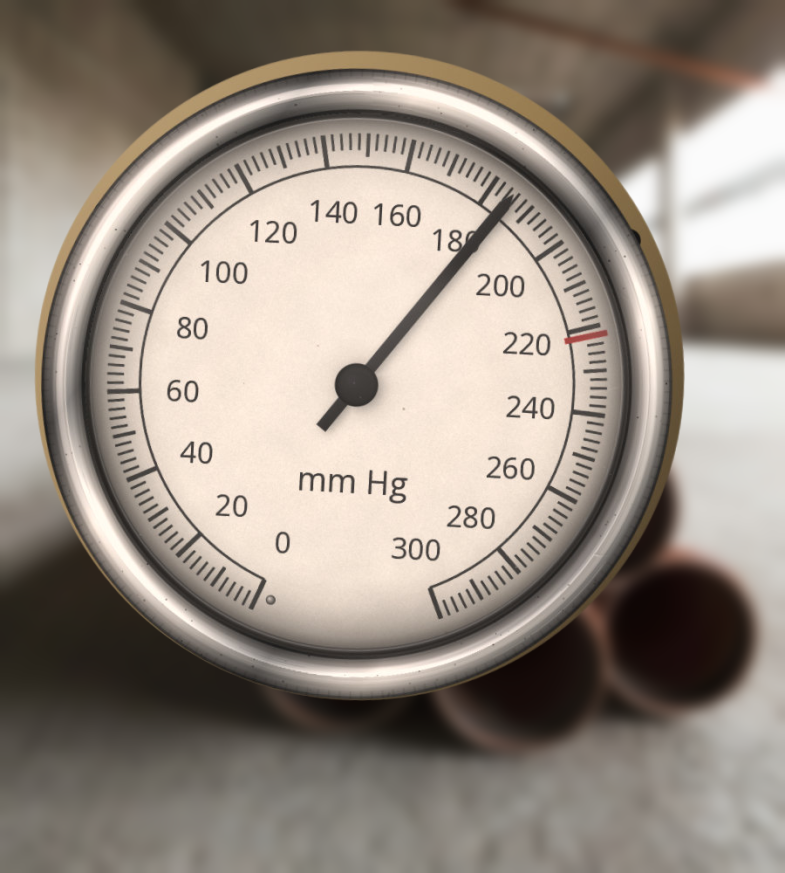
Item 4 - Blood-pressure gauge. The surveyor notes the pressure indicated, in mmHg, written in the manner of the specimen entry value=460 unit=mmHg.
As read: value=185 unit=mmHg
